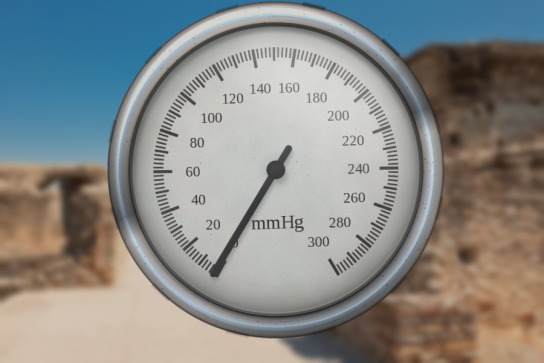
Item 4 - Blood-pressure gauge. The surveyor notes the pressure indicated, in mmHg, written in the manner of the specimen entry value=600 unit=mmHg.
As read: value=2 unit=mmHg
